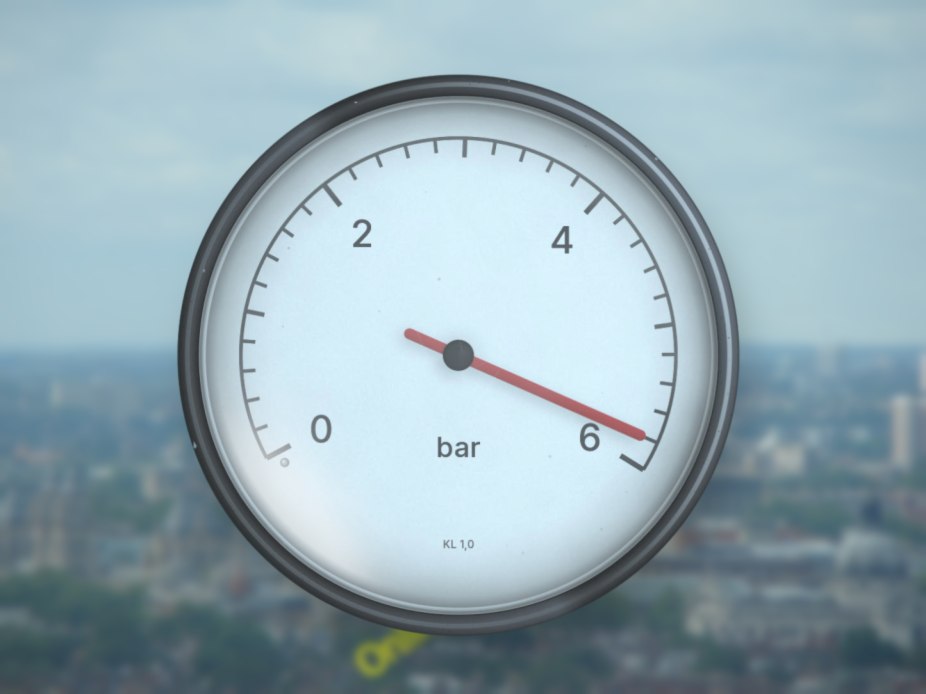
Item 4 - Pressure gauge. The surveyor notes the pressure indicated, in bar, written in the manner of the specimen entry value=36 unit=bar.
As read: value=5.8 unit=bar
